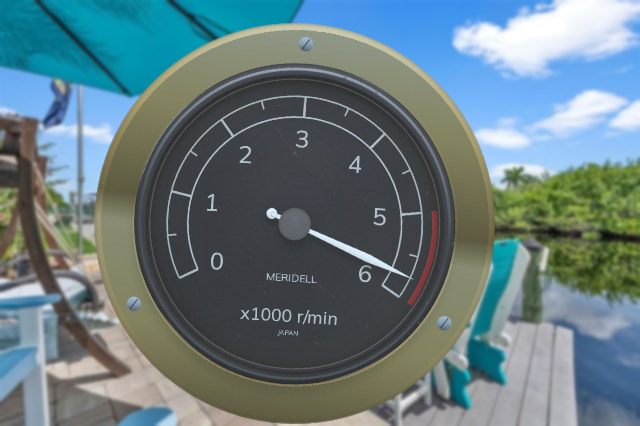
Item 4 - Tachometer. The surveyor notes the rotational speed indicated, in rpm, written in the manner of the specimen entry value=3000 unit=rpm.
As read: value=5750 unit=rpm
